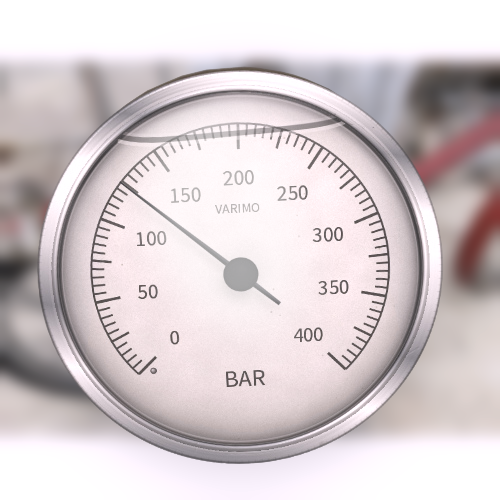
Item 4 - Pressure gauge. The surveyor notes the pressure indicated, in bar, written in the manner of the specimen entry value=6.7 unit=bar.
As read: value=125 unit=bar
